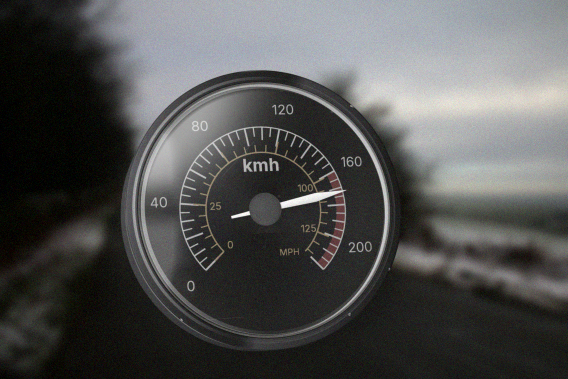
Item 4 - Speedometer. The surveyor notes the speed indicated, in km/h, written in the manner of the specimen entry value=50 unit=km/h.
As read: value=172.5 unit=km/h
